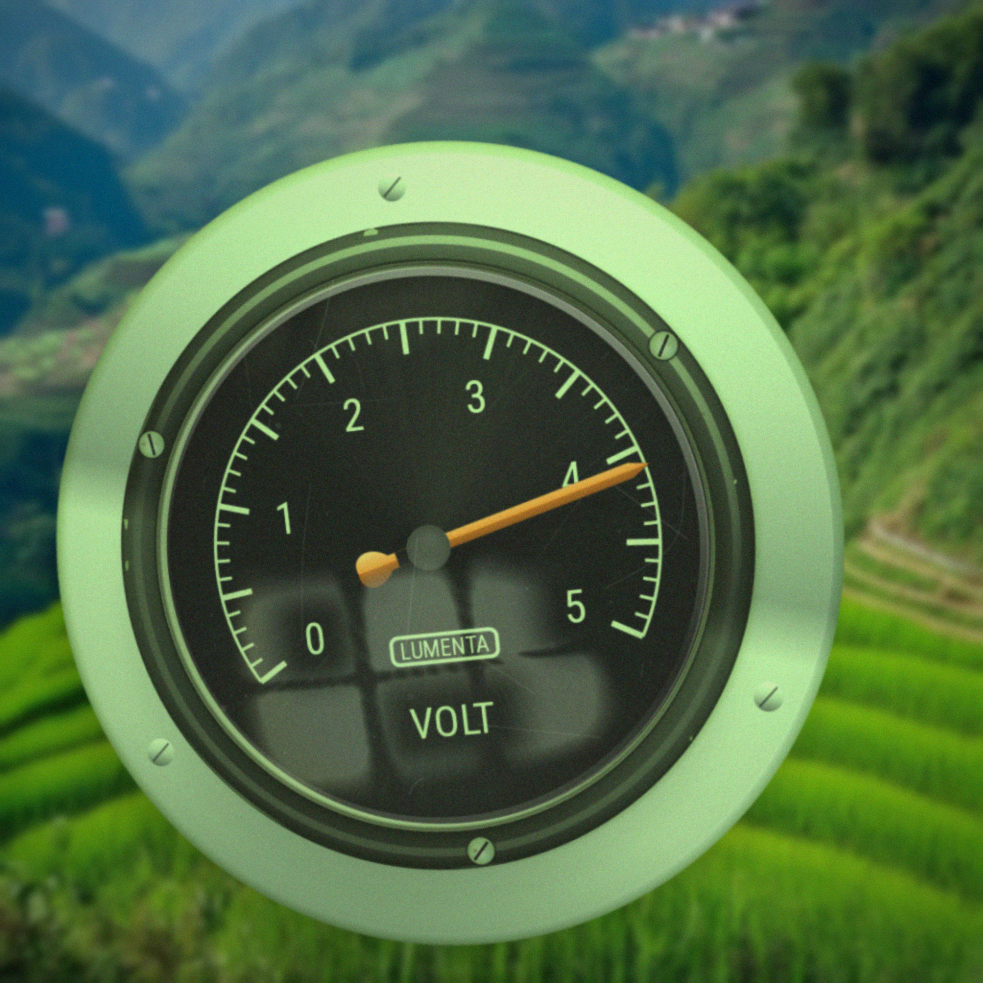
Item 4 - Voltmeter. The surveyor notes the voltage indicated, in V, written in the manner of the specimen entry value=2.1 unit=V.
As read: value=4.1 unit=V
